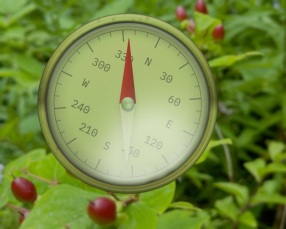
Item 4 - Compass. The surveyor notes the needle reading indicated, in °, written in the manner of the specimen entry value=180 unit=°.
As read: value=335 unit=°
